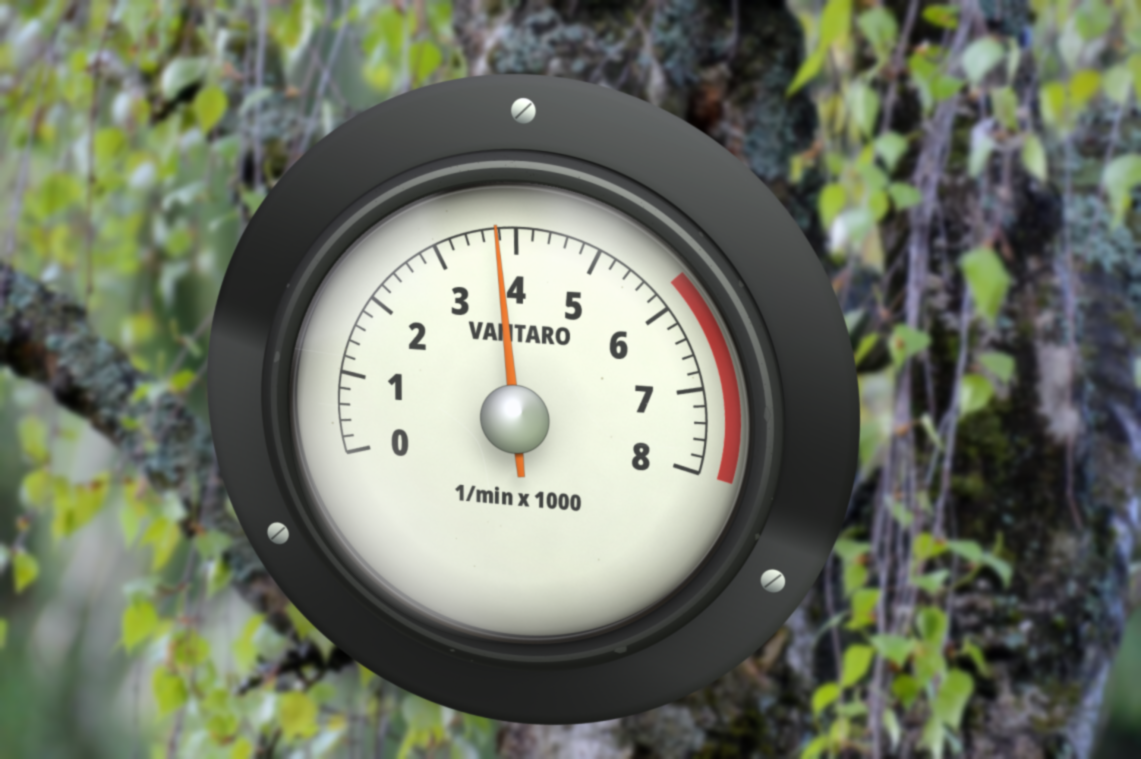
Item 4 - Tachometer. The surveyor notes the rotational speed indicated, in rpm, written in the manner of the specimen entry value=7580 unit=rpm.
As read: value=3800 unit=rpm
